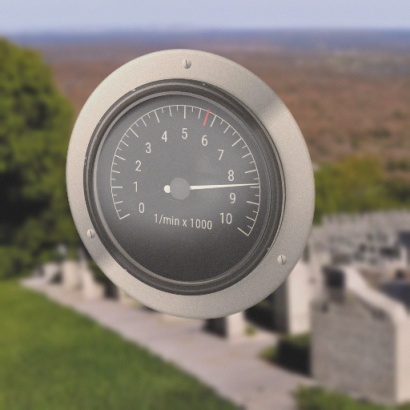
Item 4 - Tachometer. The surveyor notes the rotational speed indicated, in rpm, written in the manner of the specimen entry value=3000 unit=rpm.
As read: value=8375 unit=rpm
